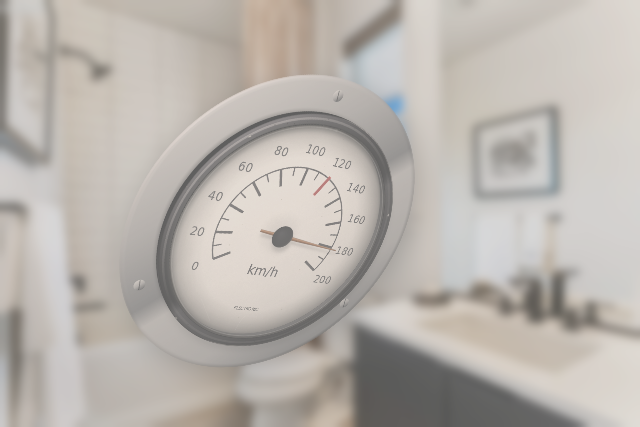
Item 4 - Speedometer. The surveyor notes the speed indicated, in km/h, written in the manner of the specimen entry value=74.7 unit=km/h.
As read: value=180 unit=km/h
